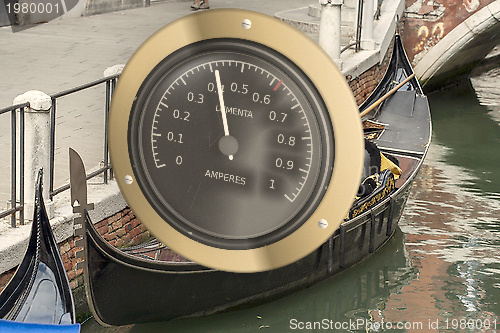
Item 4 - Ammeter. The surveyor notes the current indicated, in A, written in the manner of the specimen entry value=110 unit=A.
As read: value=0.42 unit=A
